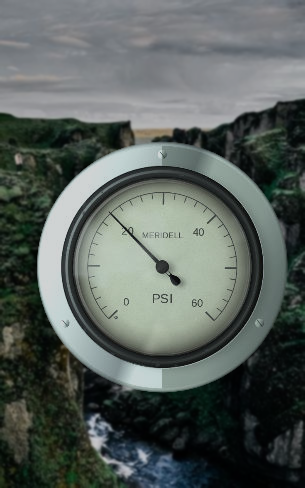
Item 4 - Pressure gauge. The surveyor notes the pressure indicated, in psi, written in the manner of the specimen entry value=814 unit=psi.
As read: value=20 unit=psi
